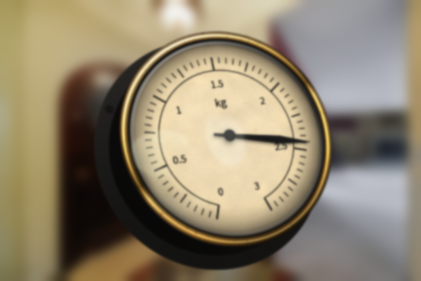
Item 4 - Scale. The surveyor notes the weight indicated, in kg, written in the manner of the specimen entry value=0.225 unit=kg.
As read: value=2.45 unit=kg
